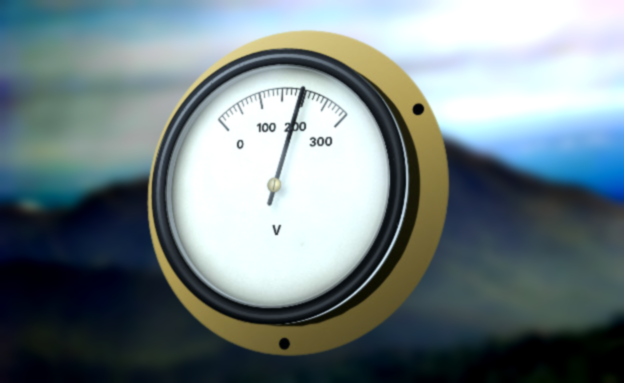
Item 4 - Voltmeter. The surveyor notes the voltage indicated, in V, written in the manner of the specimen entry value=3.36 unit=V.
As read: value=200 unit=V
